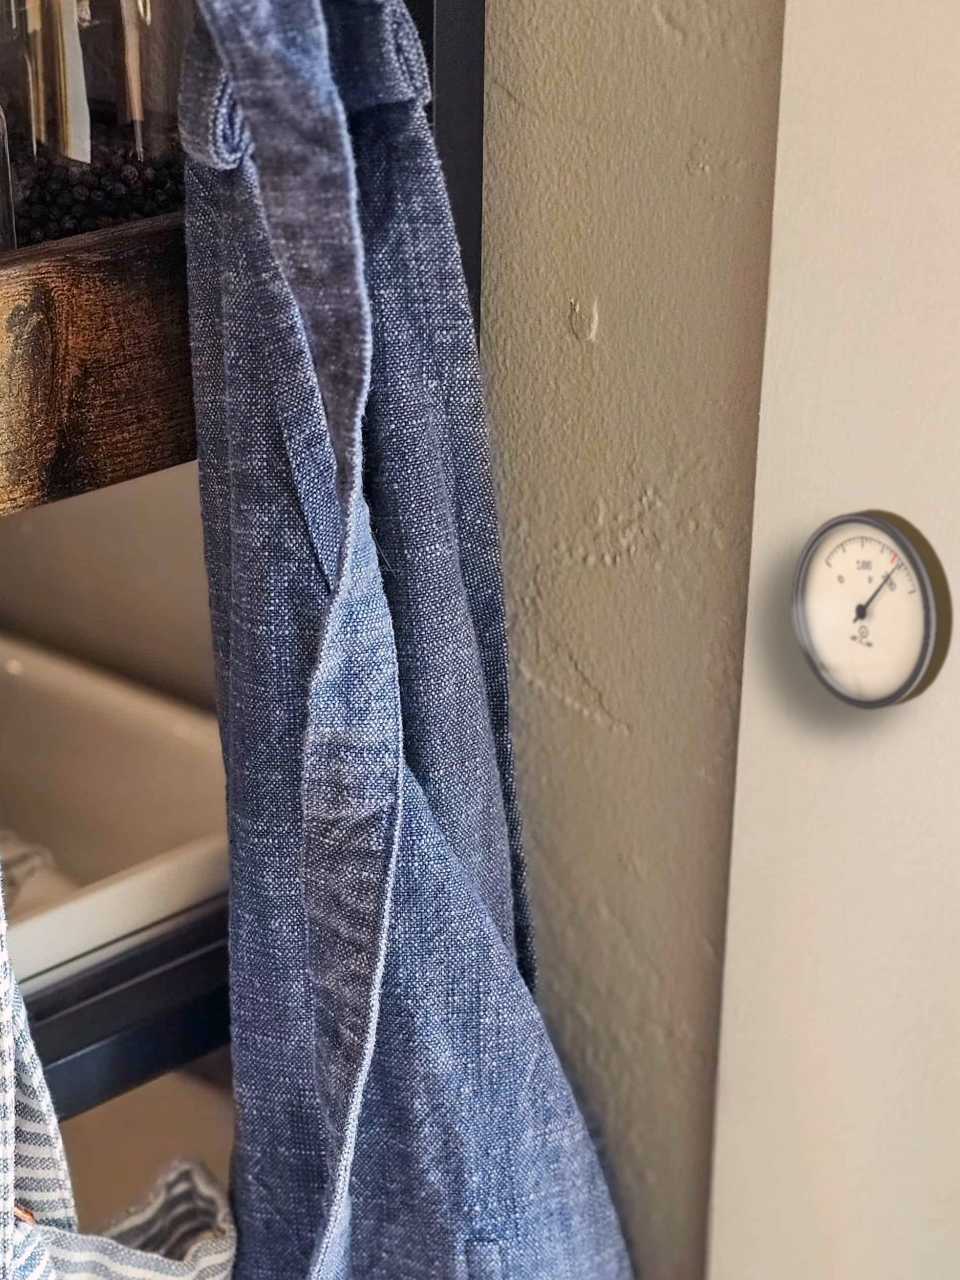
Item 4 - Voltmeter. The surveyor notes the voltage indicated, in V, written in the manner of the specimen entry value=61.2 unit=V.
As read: value=200 unit=V
